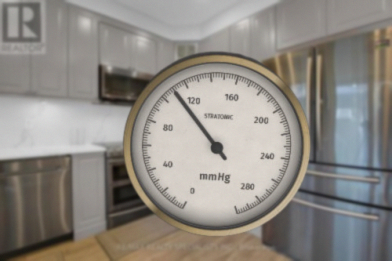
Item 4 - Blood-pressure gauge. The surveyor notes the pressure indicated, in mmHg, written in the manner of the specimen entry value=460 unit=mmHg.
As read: value=110 unit=mmHg
